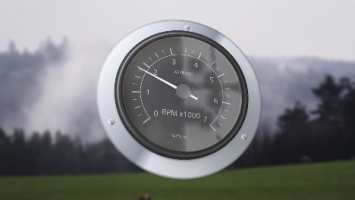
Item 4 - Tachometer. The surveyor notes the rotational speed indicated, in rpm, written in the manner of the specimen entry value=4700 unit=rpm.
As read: value=1750 unit=rpm
